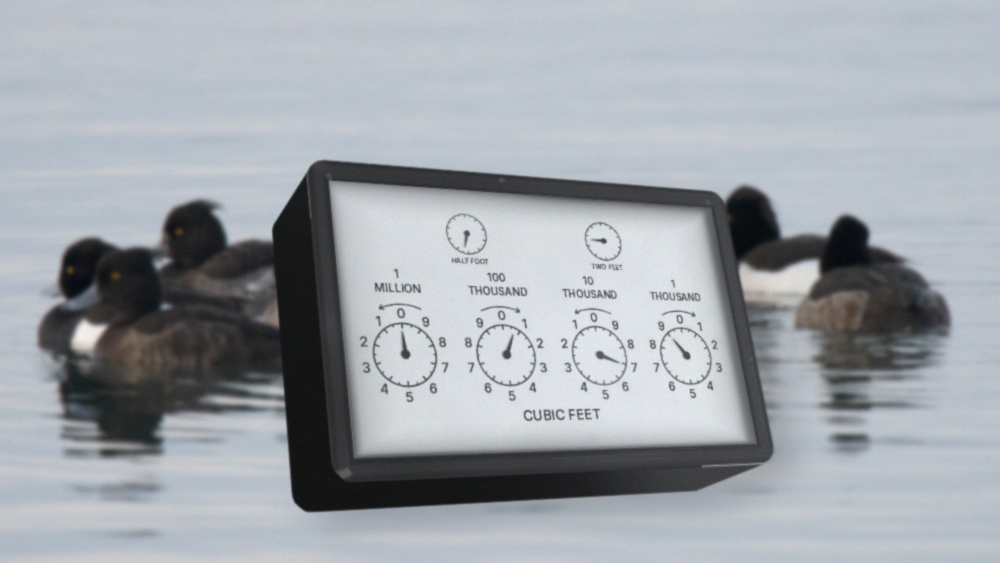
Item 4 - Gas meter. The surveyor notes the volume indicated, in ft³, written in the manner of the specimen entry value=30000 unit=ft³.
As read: value=6900 unit=ft³
